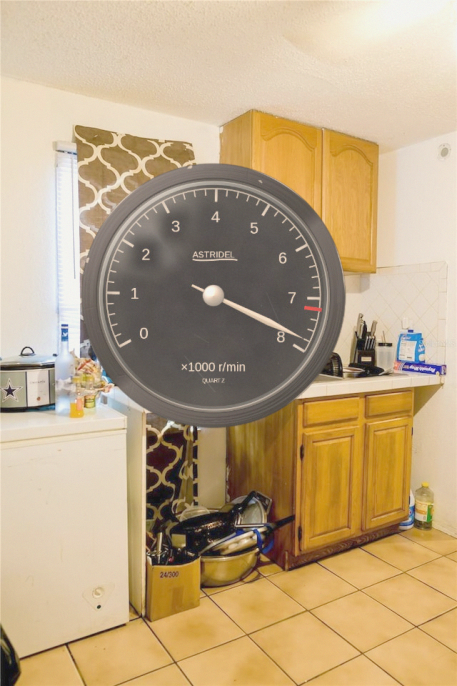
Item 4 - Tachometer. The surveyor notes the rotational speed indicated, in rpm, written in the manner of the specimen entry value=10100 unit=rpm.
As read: value=7800 unit=rpm
